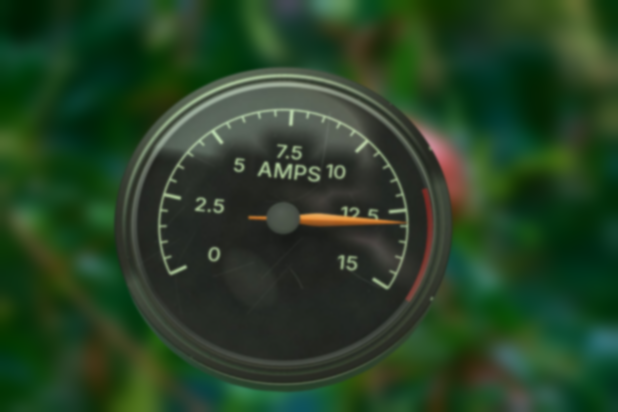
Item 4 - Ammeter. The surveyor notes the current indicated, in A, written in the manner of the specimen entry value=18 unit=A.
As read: value=13 unit=A
